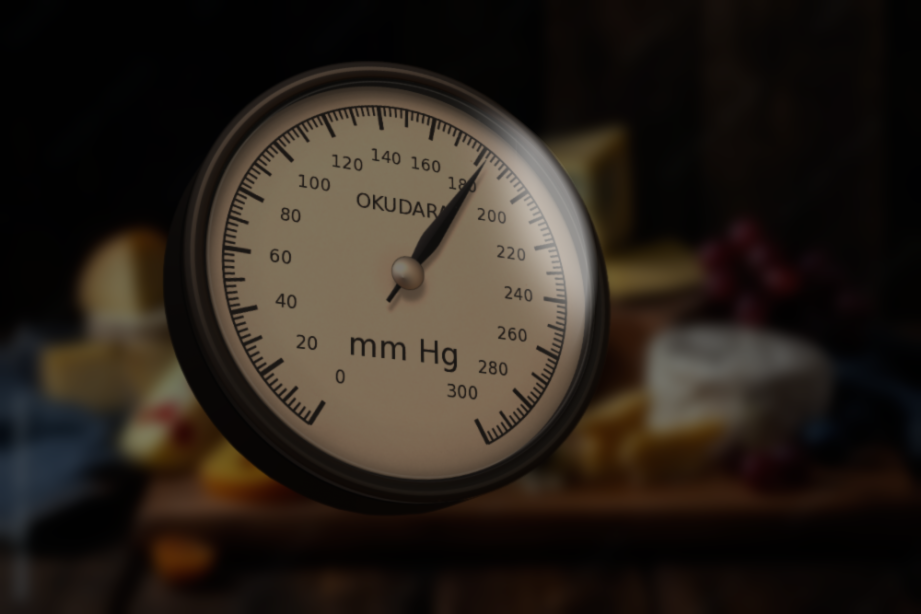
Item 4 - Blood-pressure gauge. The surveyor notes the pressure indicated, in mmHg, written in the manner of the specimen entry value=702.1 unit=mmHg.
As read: value=182 unit=mmHg
